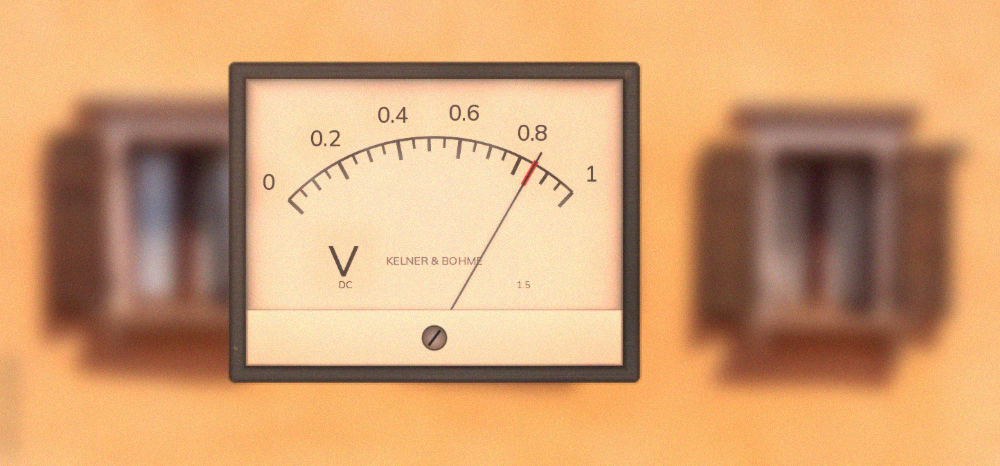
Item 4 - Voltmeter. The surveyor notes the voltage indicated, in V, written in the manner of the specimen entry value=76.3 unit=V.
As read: value=0.85 unit=V
